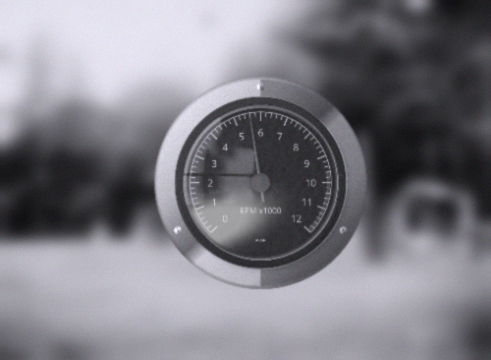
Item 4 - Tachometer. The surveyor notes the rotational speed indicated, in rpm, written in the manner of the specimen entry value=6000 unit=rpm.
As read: value=5600 unit=rpm
